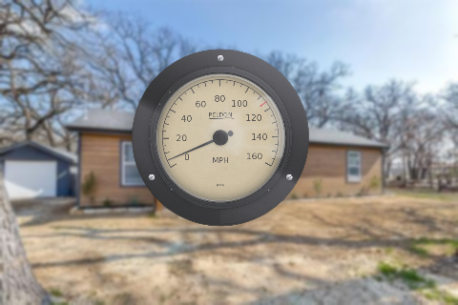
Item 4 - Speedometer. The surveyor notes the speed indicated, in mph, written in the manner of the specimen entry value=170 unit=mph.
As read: value=5 unit=mph
